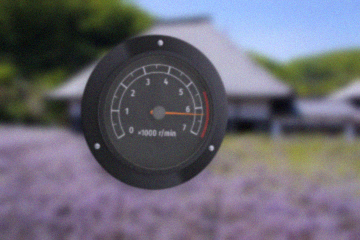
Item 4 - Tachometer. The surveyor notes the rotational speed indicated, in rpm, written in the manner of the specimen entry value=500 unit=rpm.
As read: value=6250 unit=rpm
